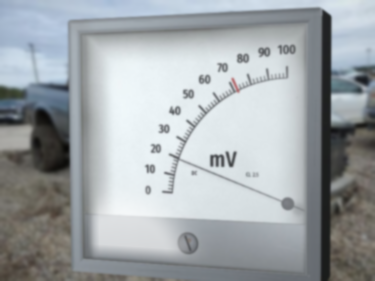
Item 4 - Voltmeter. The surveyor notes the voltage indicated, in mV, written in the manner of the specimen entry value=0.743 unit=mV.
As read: value=20 unit=mV
